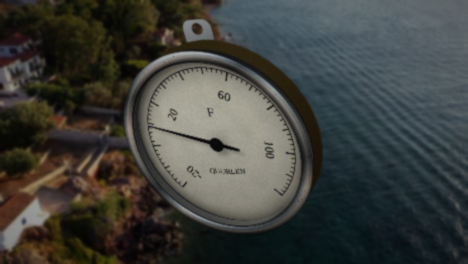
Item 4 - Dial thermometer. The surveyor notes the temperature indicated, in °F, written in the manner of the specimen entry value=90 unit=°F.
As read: value=10 unit=°F
